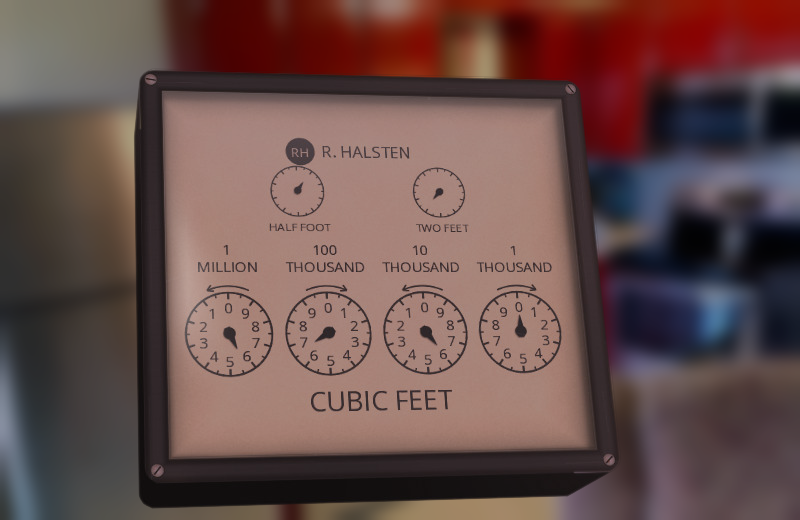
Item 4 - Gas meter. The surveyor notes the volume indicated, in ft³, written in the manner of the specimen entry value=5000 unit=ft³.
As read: value=566000 unit=ft³
